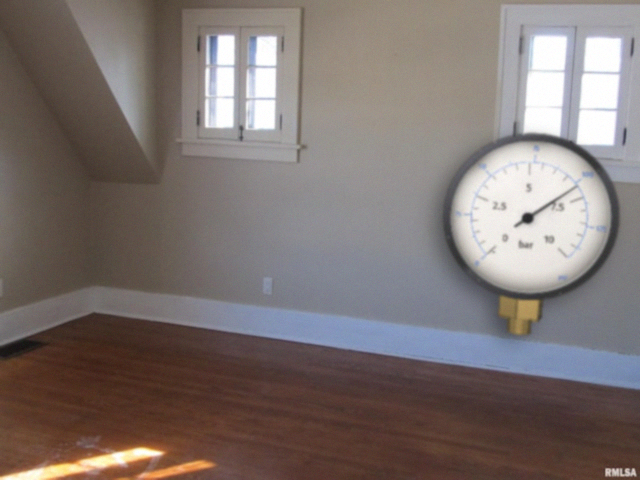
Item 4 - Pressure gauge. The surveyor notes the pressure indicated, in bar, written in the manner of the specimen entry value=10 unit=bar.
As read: value=7 unit=bar
